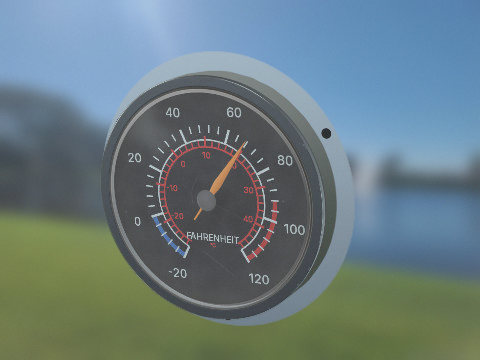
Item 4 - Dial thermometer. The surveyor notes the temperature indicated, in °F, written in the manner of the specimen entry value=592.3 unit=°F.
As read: value=68 unit=°F
